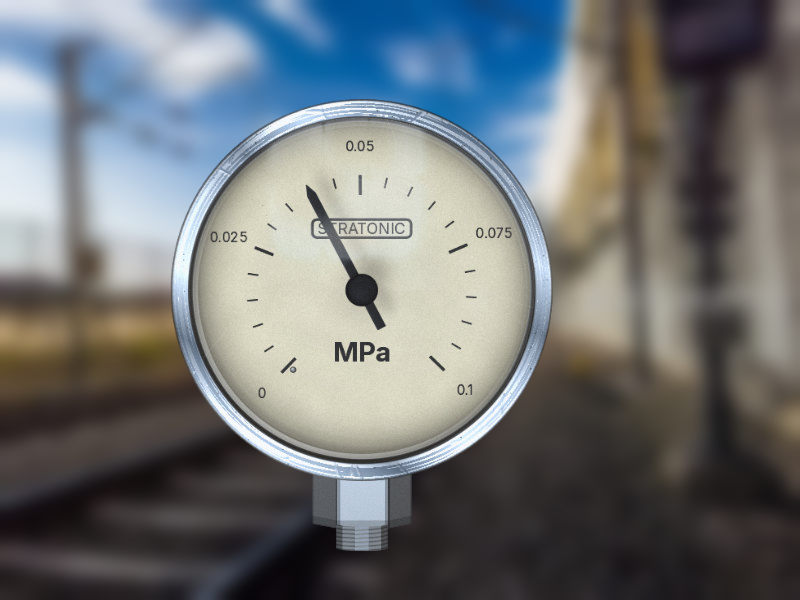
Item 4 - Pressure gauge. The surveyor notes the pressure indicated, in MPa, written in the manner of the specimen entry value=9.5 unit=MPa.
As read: value=0.04 unit=MPa
